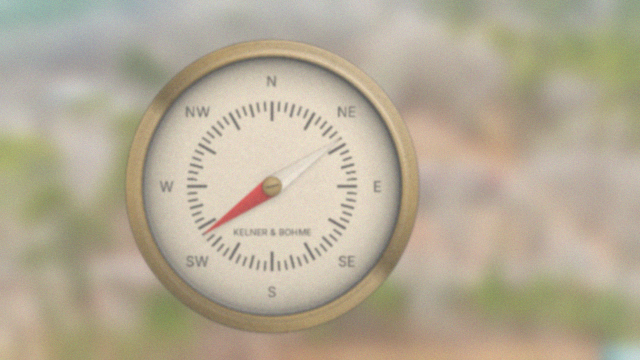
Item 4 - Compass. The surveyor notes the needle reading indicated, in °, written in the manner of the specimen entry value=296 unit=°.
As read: value=235 unit=°
